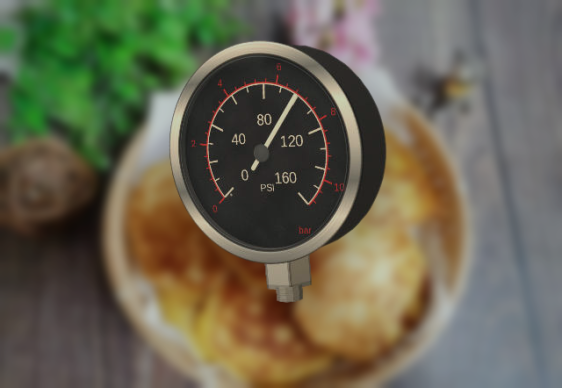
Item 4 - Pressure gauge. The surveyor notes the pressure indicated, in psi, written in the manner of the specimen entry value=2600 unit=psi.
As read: value=100 unit=psi
